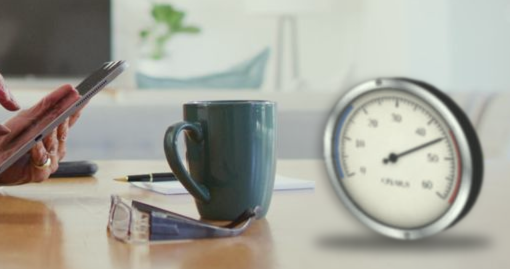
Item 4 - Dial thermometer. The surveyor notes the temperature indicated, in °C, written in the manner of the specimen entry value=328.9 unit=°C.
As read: value=45 unit=°C
